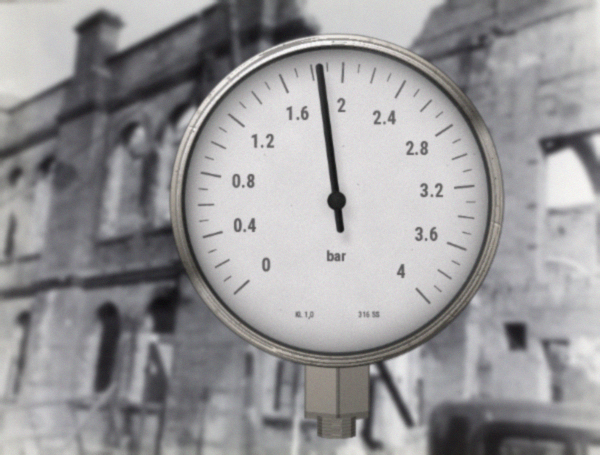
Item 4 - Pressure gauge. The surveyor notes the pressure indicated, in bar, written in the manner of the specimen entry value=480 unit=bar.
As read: value=1.85 unit=bar
